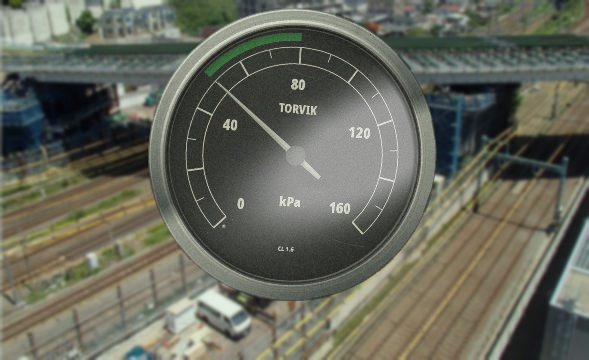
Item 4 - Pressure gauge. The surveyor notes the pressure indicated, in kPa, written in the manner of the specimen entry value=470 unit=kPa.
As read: value=50 unit=kPa
